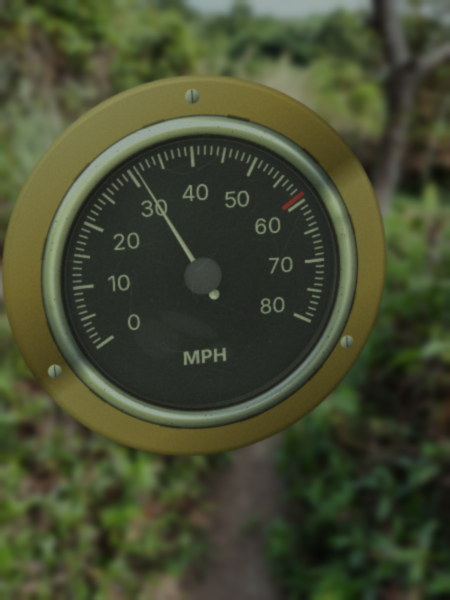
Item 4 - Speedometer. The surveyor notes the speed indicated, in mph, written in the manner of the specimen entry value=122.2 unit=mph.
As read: value=31 unit=mph
